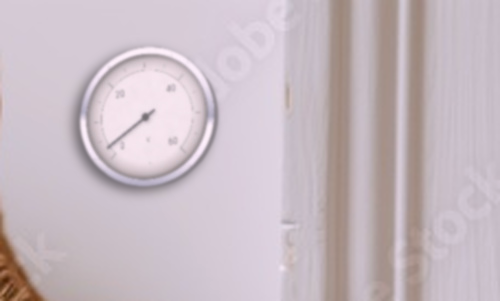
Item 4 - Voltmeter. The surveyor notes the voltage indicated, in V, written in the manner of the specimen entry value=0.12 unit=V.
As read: value=2.5 unit=V
